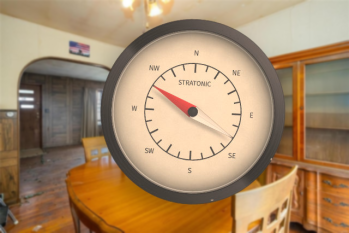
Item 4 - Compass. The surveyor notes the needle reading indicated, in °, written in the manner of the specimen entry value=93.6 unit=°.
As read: value=300 unit=°
